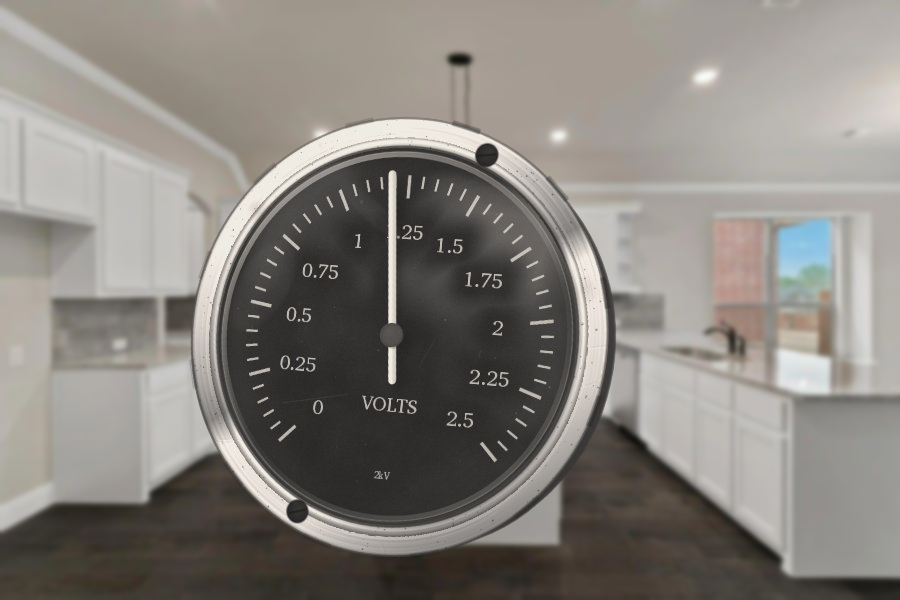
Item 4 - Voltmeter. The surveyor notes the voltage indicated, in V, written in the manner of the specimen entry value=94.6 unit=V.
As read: value=1.2 unit=V
